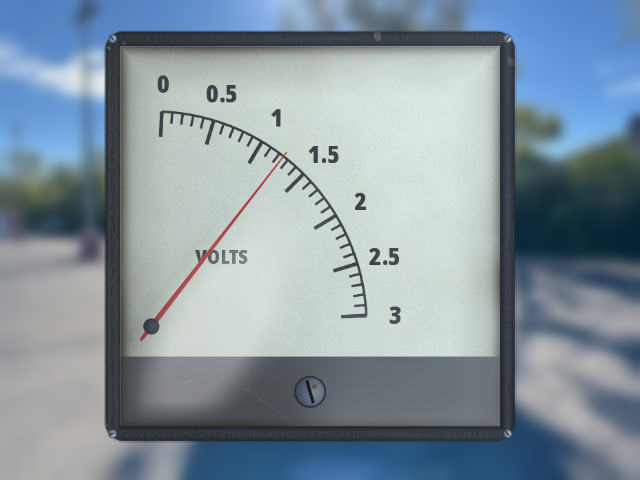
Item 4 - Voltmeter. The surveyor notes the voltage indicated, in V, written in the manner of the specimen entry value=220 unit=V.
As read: value=1.25 unit=V
